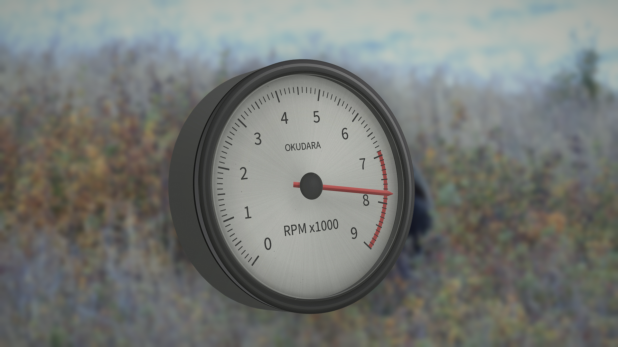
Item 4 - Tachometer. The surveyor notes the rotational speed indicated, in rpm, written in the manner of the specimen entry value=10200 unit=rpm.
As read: value=7800 unit=rpm
